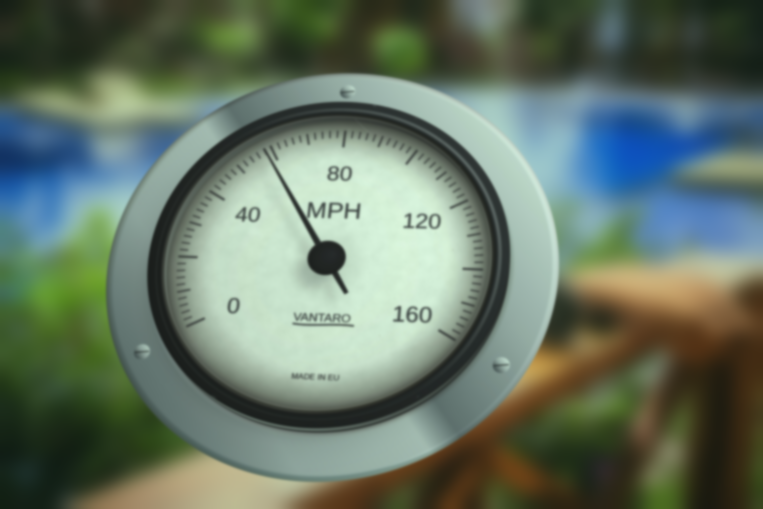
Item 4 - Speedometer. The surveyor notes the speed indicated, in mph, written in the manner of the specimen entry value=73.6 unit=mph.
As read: value=58 unit=mph
